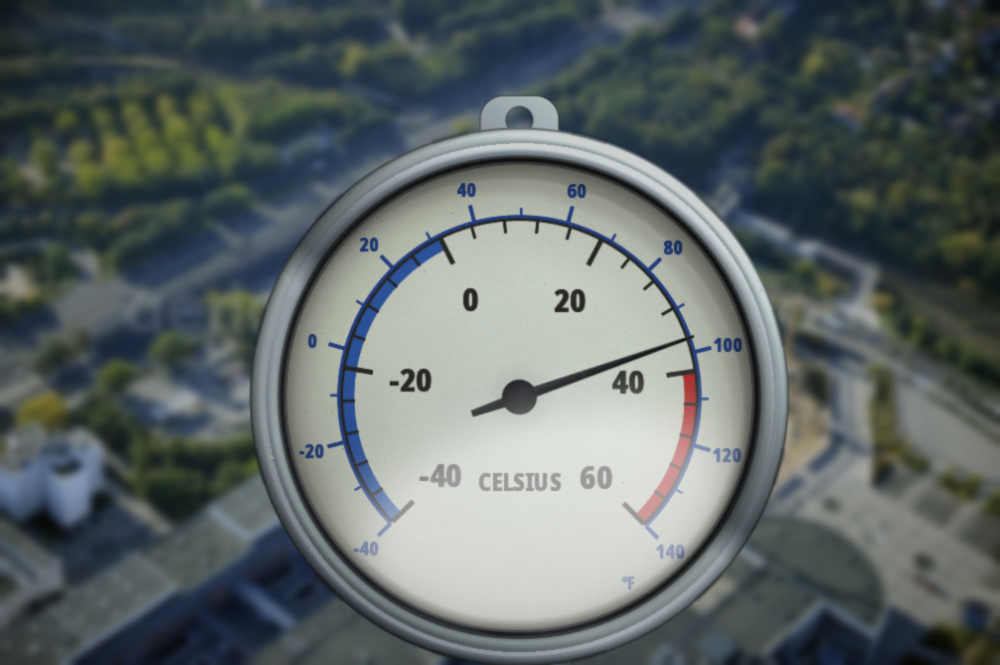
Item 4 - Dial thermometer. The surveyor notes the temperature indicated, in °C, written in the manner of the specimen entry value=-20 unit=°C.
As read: value=36 unit=°C
